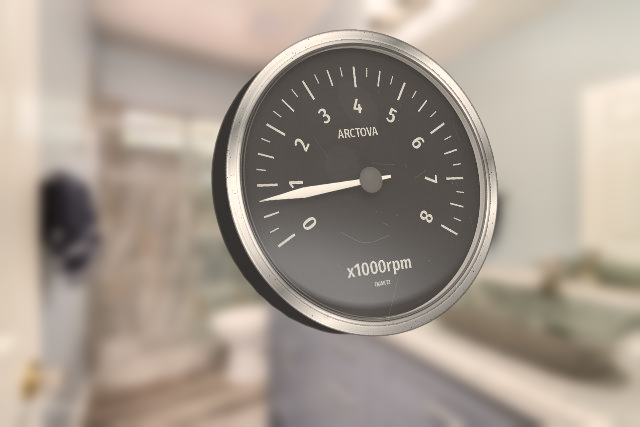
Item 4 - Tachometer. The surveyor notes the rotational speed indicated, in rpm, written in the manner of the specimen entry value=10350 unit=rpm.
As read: value=750 unit=rpm
